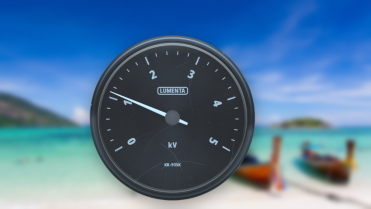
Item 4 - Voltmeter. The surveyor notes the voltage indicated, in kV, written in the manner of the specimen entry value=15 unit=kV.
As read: value=1.1 unit=kV
